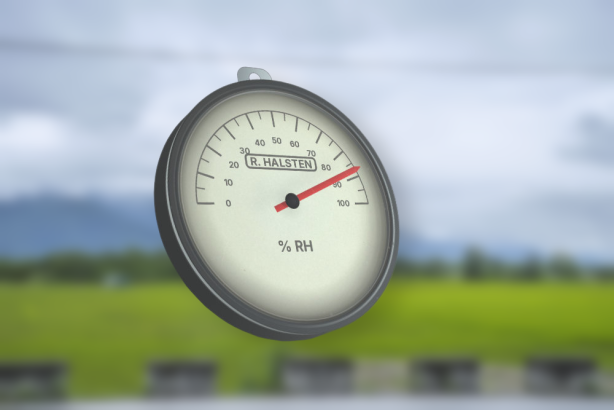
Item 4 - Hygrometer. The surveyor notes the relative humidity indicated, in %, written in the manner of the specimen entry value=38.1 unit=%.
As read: value=87.5 unit=%
